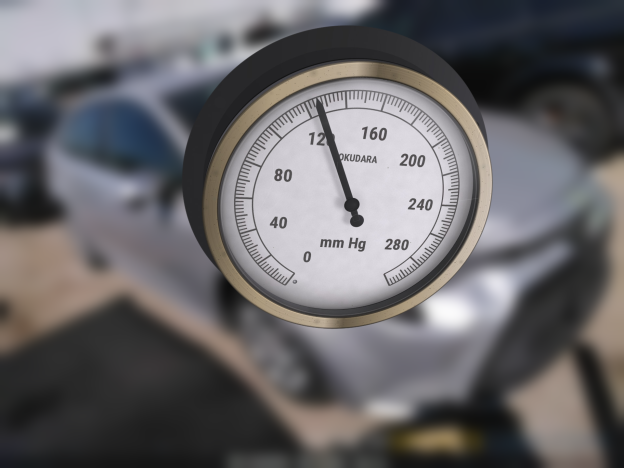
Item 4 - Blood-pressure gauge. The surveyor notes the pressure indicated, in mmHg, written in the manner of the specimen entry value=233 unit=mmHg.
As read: value=126 unit=mmHg
